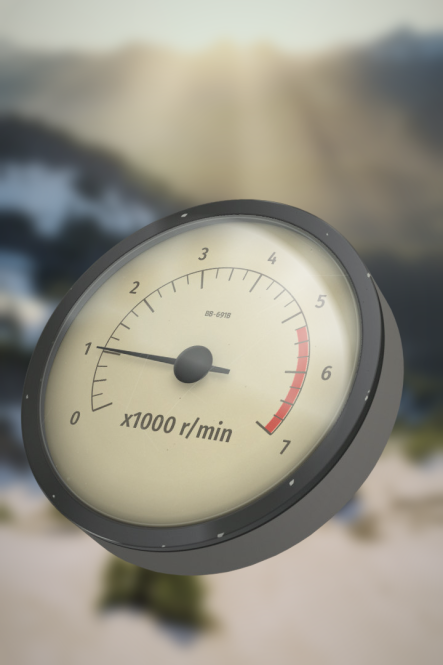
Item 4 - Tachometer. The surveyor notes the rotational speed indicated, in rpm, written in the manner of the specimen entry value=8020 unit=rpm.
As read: value=1000 unit=rpm
